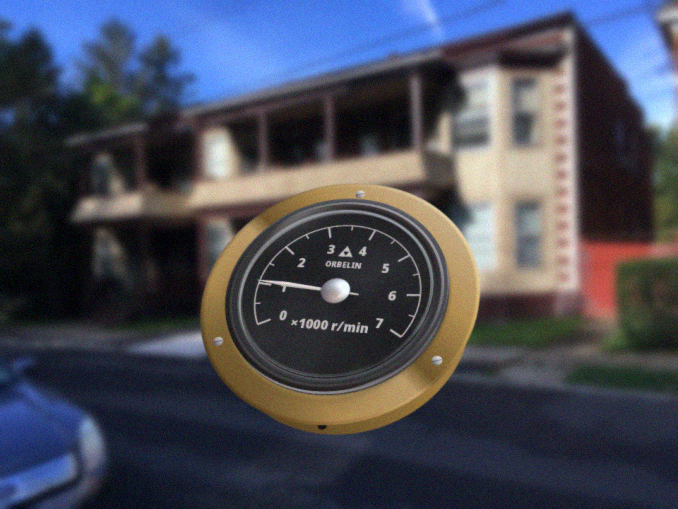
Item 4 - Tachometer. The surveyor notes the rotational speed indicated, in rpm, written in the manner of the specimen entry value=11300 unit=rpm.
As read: value=1000 unit=rpm
